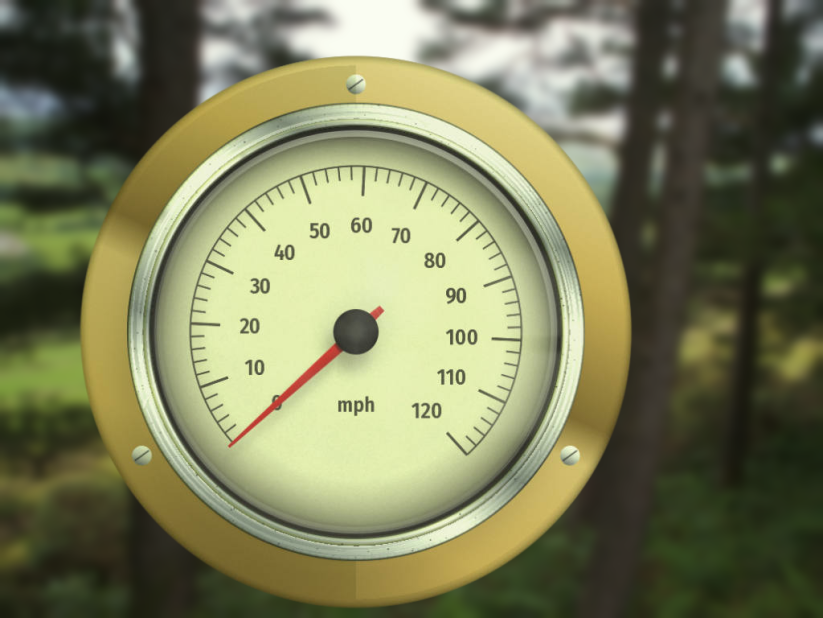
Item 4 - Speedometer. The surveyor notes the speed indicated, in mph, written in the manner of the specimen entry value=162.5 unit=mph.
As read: value=0 unit=mph
